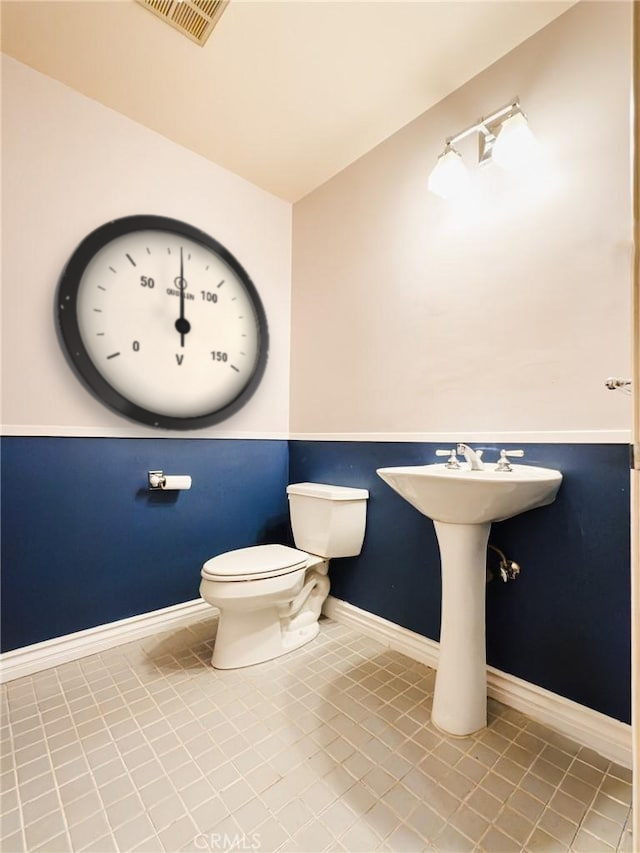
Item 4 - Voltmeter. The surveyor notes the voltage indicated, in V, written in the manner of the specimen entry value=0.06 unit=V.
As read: value=75 unit=V
